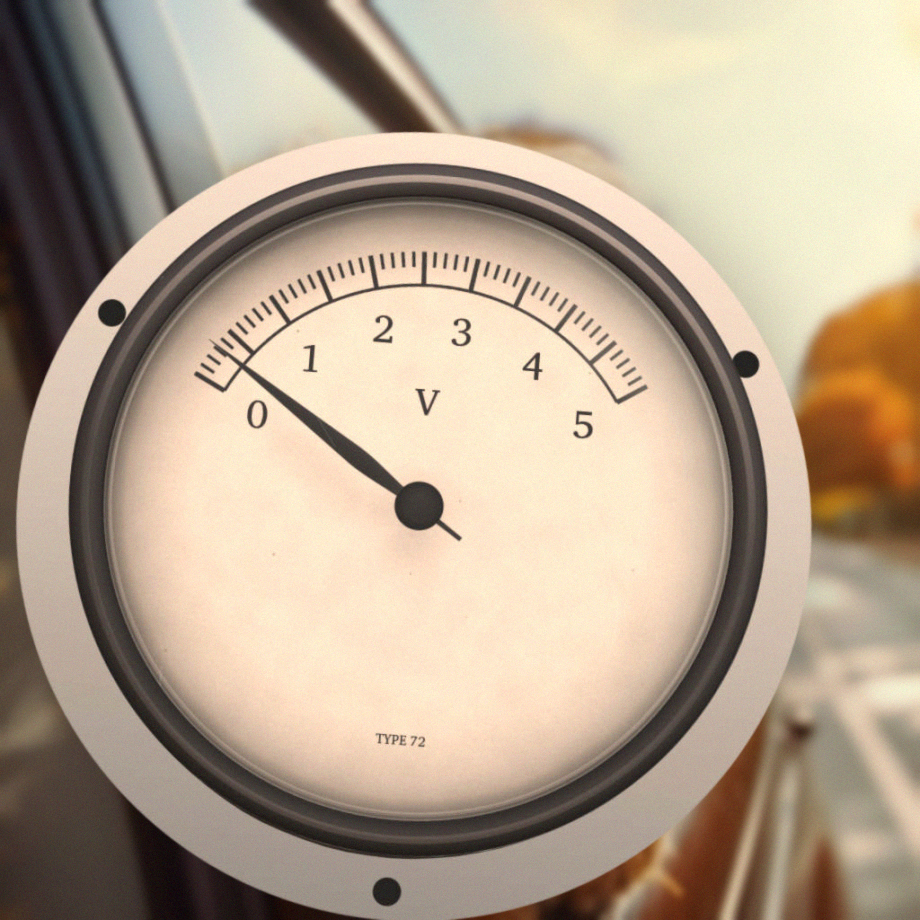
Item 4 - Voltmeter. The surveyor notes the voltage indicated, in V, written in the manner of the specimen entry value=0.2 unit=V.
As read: value=0.3 unit=V
